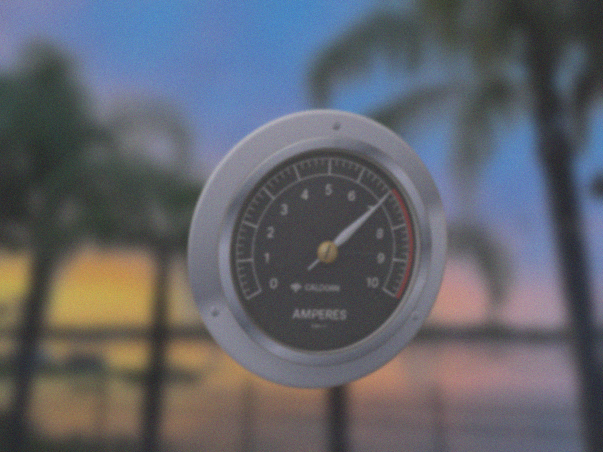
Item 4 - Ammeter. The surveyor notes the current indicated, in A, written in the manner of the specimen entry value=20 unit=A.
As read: value=7 unit=A
